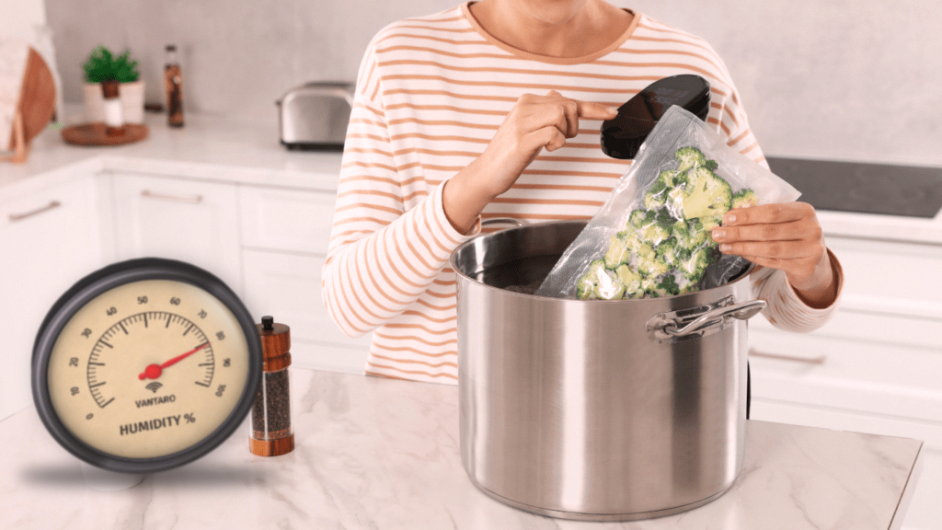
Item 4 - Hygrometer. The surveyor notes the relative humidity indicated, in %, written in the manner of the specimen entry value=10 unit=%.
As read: value=80 unit=%
